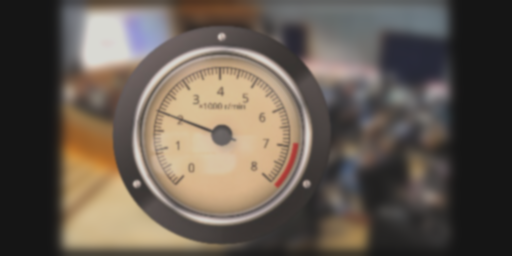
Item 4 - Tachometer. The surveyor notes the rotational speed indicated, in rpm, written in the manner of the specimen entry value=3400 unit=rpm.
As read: value=2000 unit=rpm
